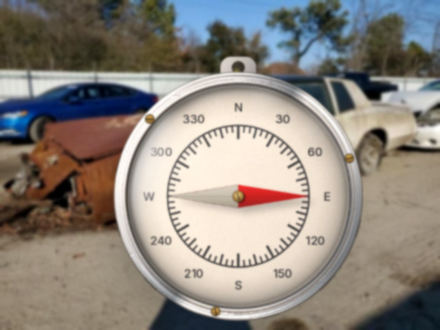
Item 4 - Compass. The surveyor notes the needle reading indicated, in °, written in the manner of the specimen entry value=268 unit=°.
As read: value=90 unit=°
